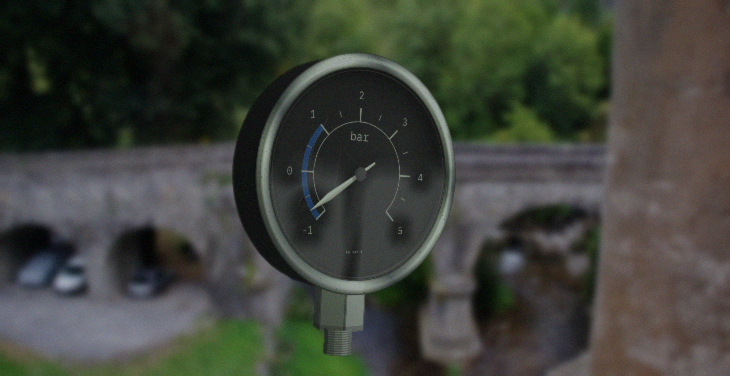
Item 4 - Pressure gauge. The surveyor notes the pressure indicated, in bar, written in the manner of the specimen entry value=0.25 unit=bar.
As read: value=-0.75 unit=bar
